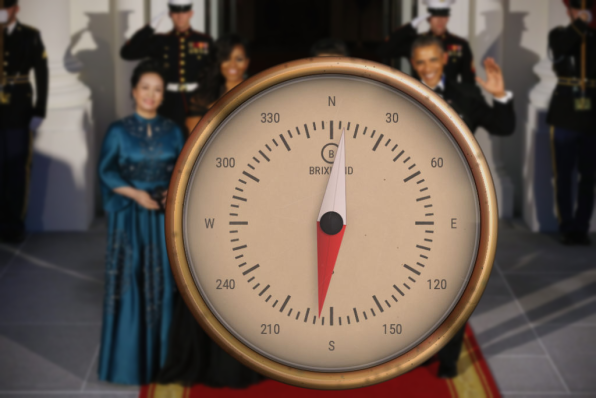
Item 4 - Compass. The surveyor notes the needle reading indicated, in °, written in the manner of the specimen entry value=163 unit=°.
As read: value=187.5 unit=°
